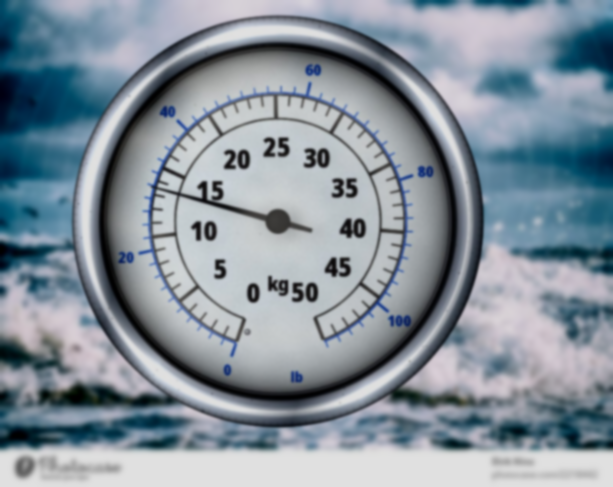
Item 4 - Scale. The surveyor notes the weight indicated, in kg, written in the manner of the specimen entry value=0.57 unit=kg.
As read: value=13.5 unit=kg
